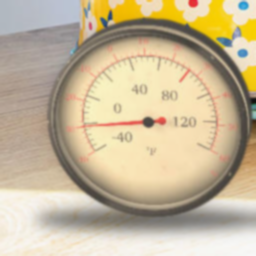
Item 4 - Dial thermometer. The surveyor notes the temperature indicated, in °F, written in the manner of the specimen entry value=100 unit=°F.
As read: value=-20 unit=°F
